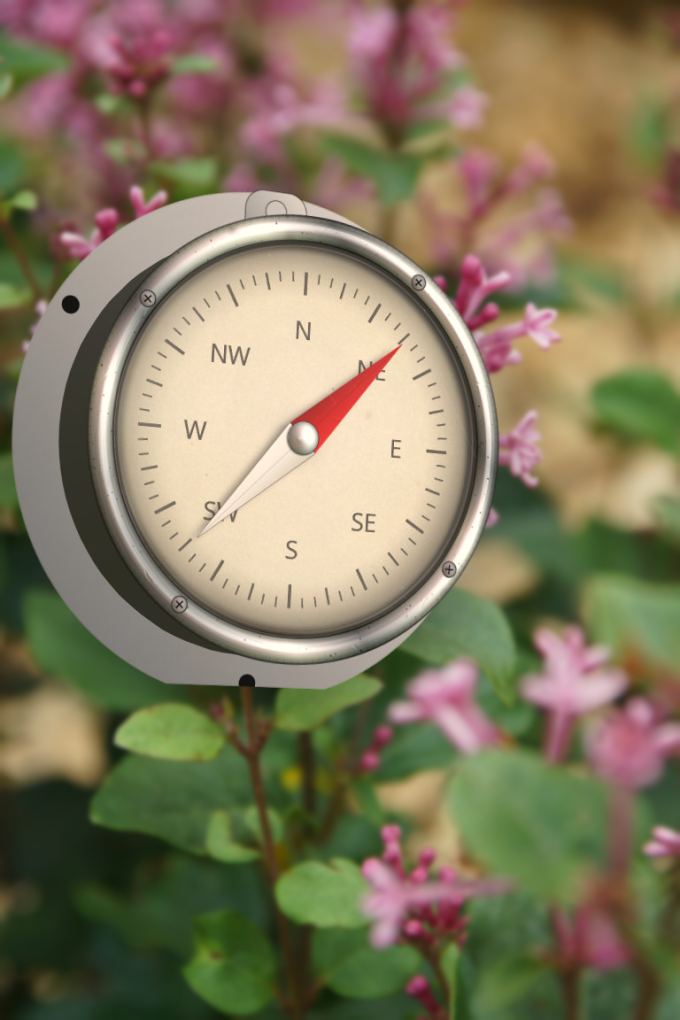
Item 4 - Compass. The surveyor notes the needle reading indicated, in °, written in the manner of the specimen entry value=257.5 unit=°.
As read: value=45 unit=°
